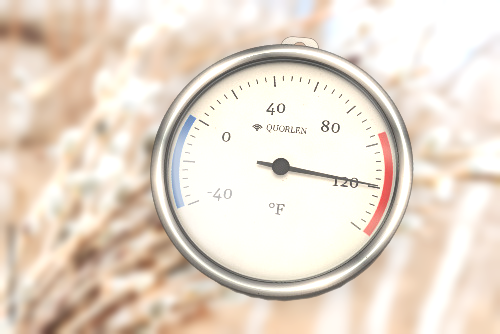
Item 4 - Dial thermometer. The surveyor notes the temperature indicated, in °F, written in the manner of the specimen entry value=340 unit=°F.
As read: value=120 unit=°F
